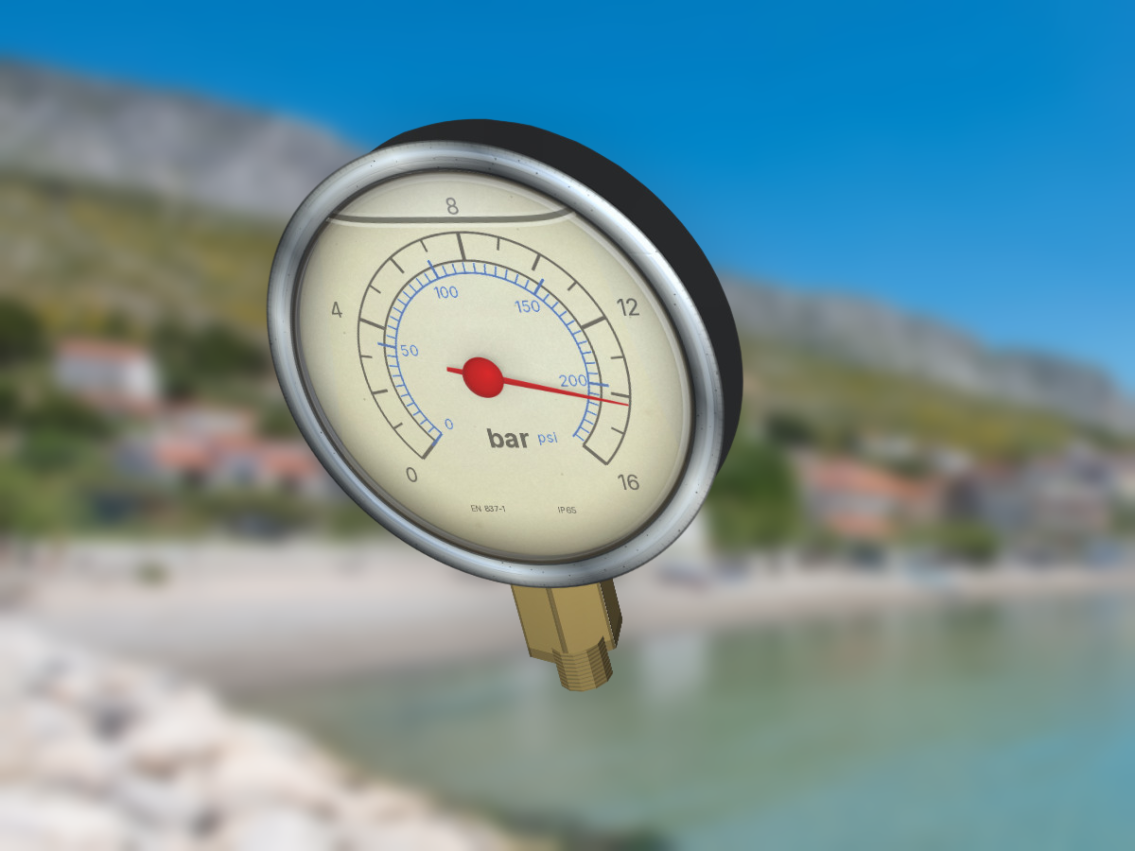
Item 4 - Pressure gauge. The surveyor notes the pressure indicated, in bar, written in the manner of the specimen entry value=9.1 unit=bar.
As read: value=14 unit=bar
